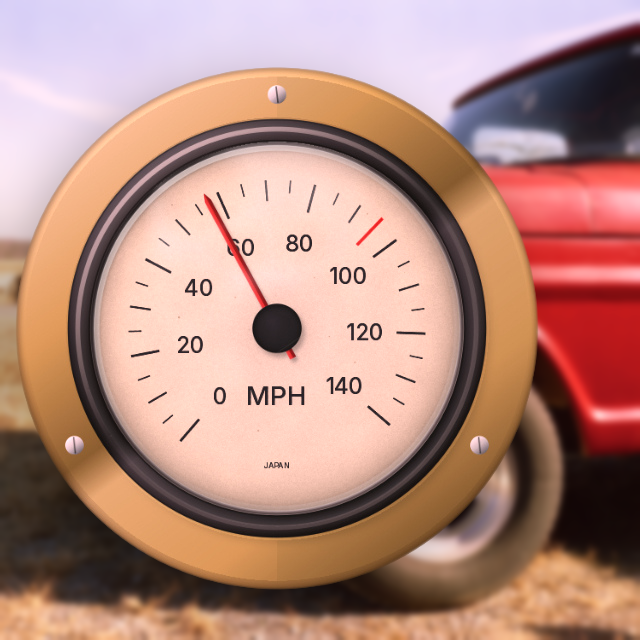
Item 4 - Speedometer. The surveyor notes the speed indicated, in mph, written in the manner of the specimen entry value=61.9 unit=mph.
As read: value=57.5 unit=mph
